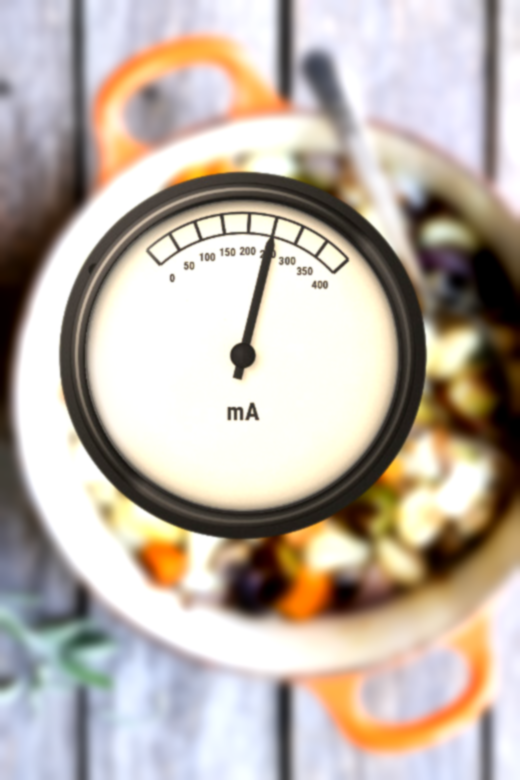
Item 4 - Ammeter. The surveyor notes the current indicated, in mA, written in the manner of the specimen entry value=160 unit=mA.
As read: value=250 unit=mA
